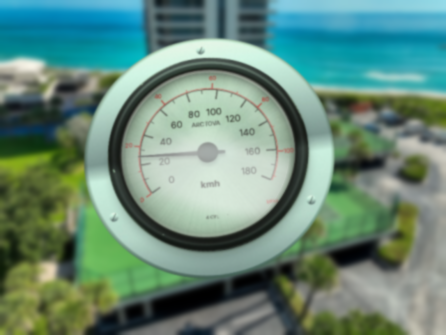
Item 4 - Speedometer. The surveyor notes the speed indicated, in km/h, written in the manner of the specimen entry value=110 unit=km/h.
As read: value=25 unit=km/h
